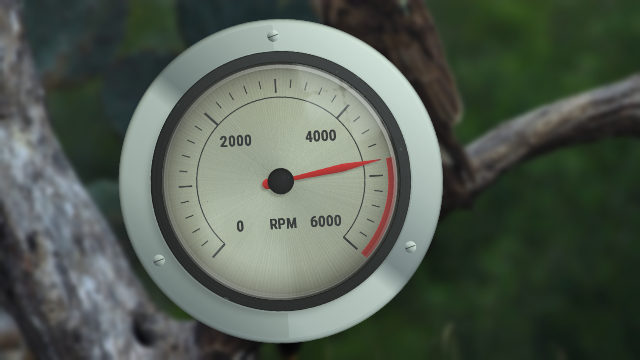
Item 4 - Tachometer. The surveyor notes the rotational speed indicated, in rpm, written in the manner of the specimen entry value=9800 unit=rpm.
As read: value=4800 unit=rpm
